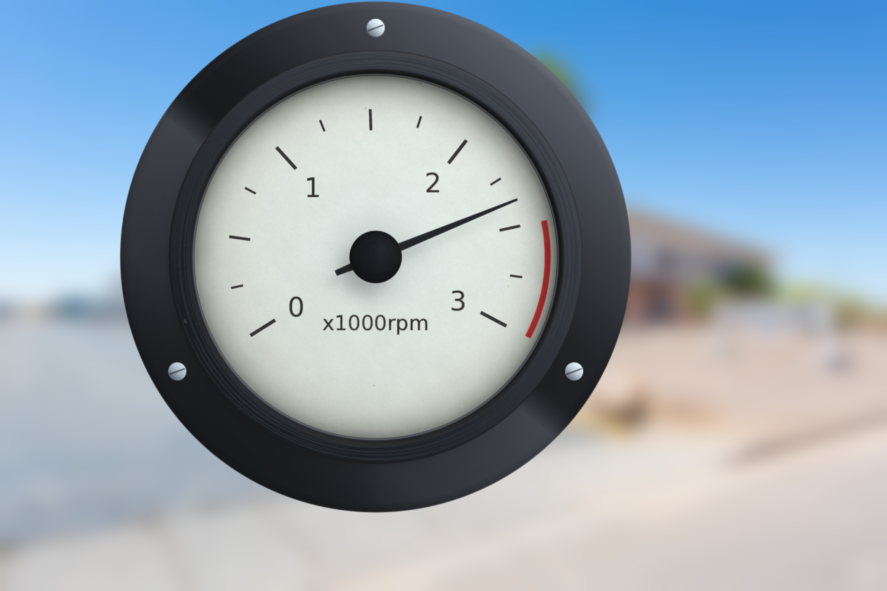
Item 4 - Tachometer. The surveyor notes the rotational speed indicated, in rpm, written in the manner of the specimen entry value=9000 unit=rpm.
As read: value=2375 unit=rpm
